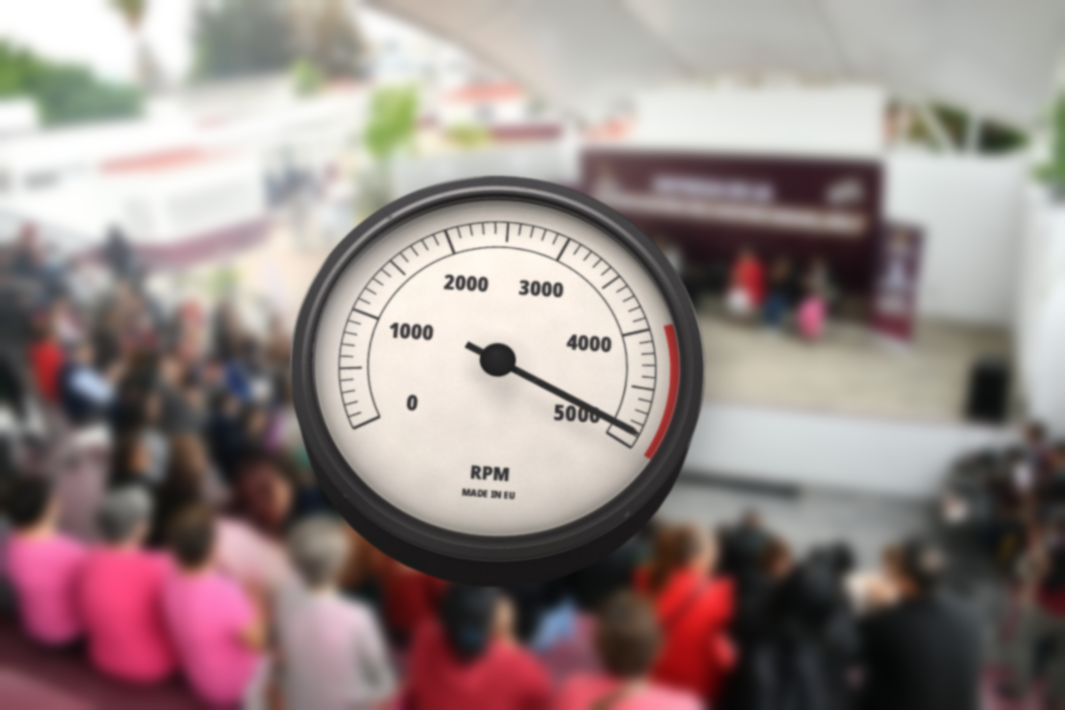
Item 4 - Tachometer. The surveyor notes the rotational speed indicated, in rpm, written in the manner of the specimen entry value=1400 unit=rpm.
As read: value=4900 unit=rpm
